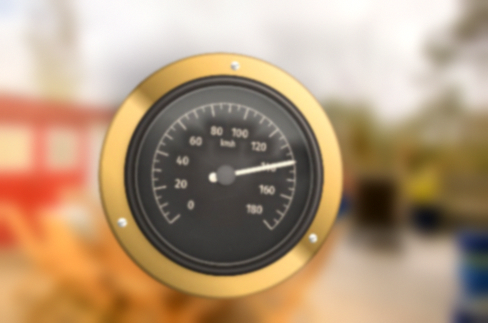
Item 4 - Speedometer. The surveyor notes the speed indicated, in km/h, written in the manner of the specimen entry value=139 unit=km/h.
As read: value=140 unit=km/h
